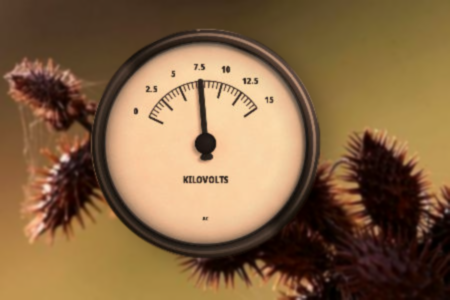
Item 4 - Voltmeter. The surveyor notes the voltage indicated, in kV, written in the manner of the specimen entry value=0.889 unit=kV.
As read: value=7.5 unit=kV
